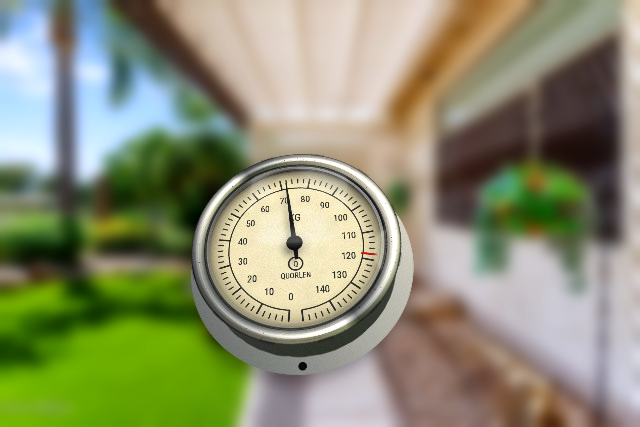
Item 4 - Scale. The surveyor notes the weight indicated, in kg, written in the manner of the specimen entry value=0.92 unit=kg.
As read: value=72 unit=kg
